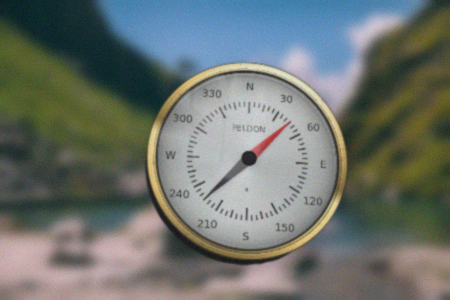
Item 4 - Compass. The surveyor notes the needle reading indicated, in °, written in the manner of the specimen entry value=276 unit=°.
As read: value=45 unit=°
